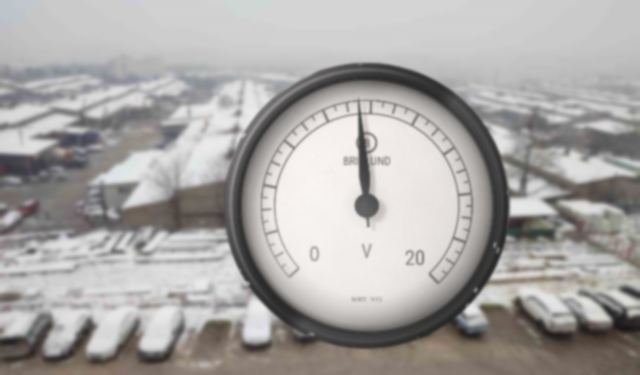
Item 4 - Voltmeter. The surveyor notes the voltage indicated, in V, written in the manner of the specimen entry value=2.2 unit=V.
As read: value=9.5 unit=V
